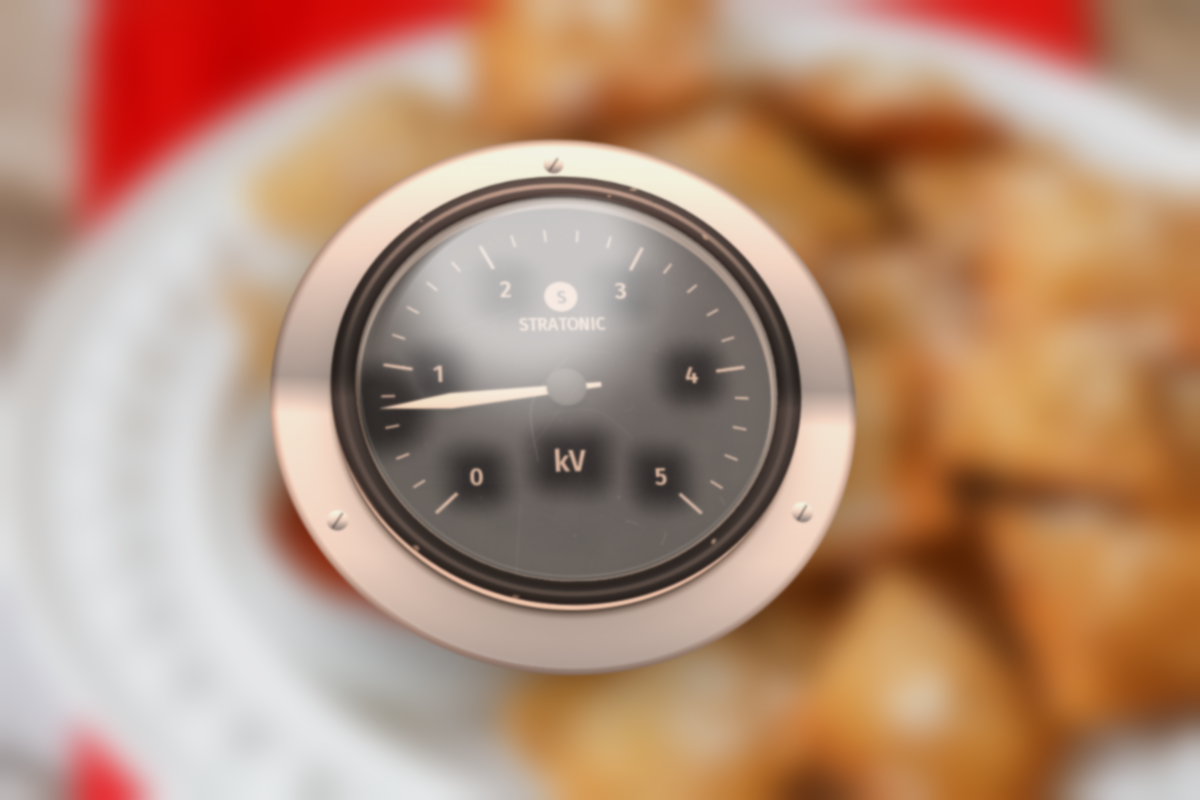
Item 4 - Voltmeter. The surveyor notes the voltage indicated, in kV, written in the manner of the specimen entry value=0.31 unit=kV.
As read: value=0.7 unit=kV
